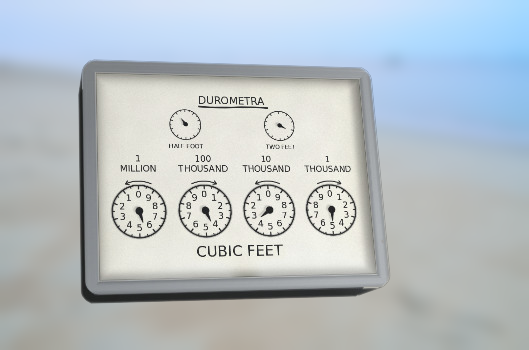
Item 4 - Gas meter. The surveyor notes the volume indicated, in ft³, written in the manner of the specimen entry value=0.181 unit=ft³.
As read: value=543500 unit=ft³
